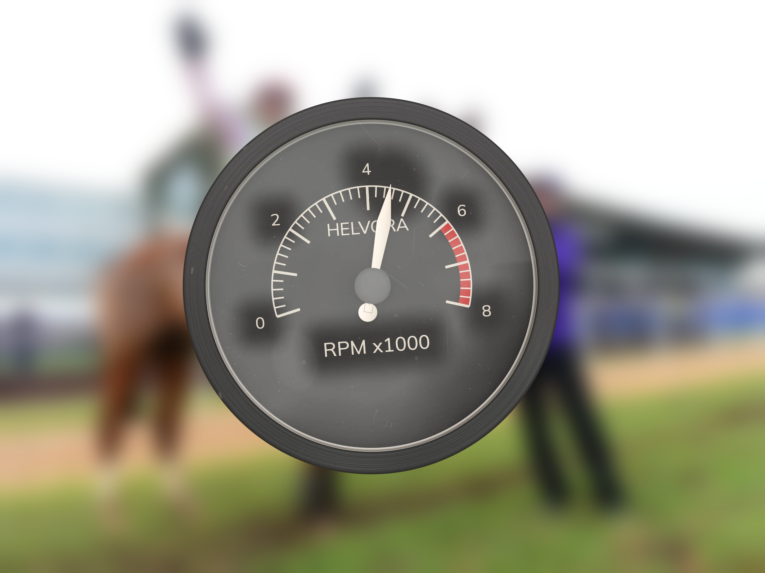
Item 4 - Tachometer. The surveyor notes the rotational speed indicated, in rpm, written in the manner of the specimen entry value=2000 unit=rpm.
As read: value=4500 unit=rpm
